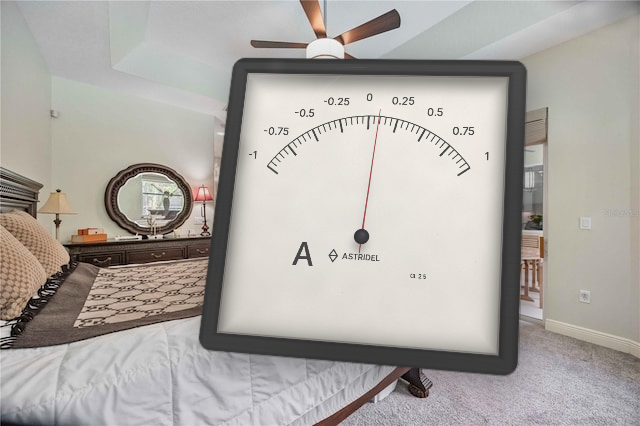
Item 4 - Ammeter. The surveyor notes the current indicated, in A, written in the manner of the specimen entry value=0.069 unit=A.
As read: value=0.1 unit=A
